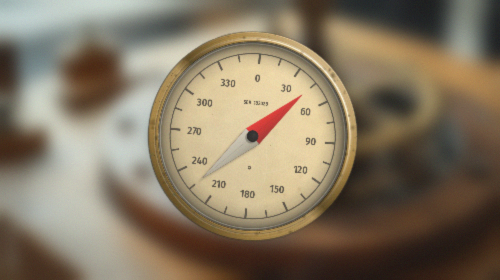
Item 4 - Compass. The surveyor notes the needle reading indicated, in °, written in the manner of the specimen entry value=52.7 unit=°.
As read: value=45 unit=°
